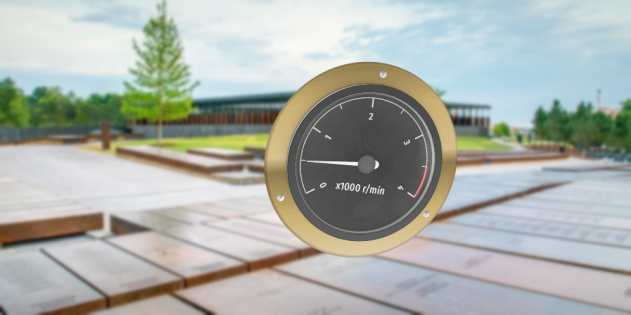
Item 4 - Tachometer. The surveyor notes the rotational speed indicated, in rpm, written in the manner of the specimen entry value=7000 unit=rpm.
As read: value=500 unit=rpm
